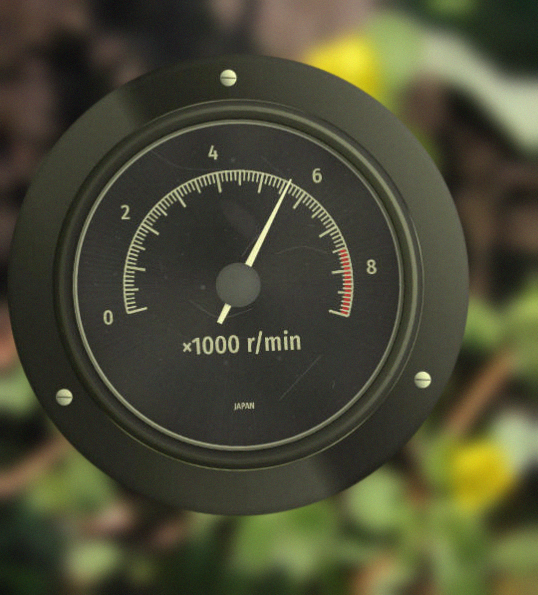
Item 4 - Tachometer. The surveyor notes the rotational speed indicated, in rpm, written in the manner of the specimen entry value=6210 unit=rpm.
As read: value=5600 unit=rpm
